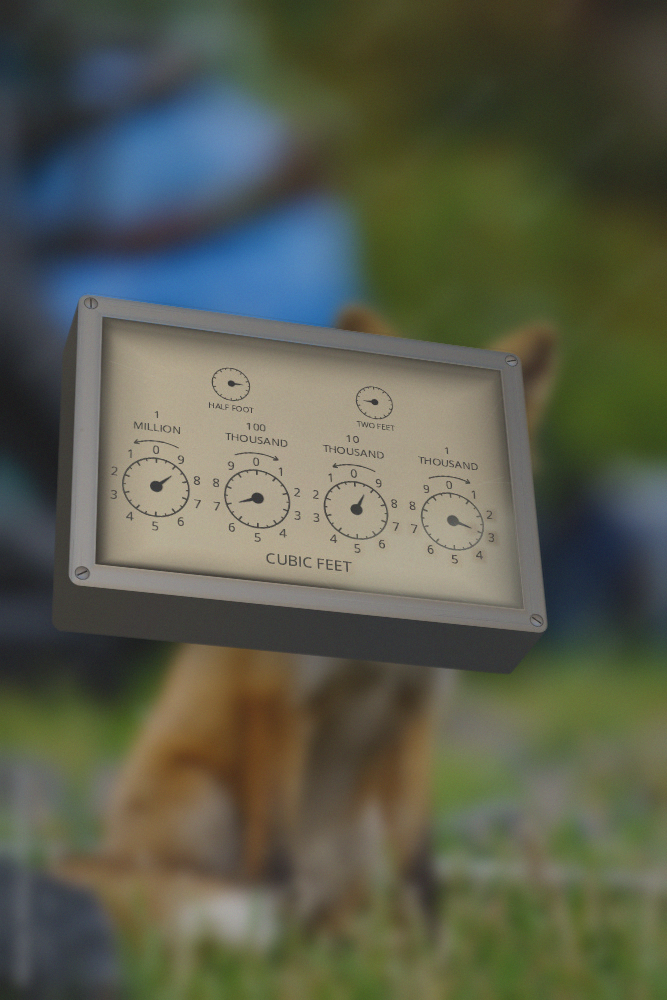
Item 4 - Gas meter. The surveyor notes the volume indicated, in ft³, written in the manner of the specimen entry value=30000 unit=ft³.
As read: value=869300 unit=ft³
